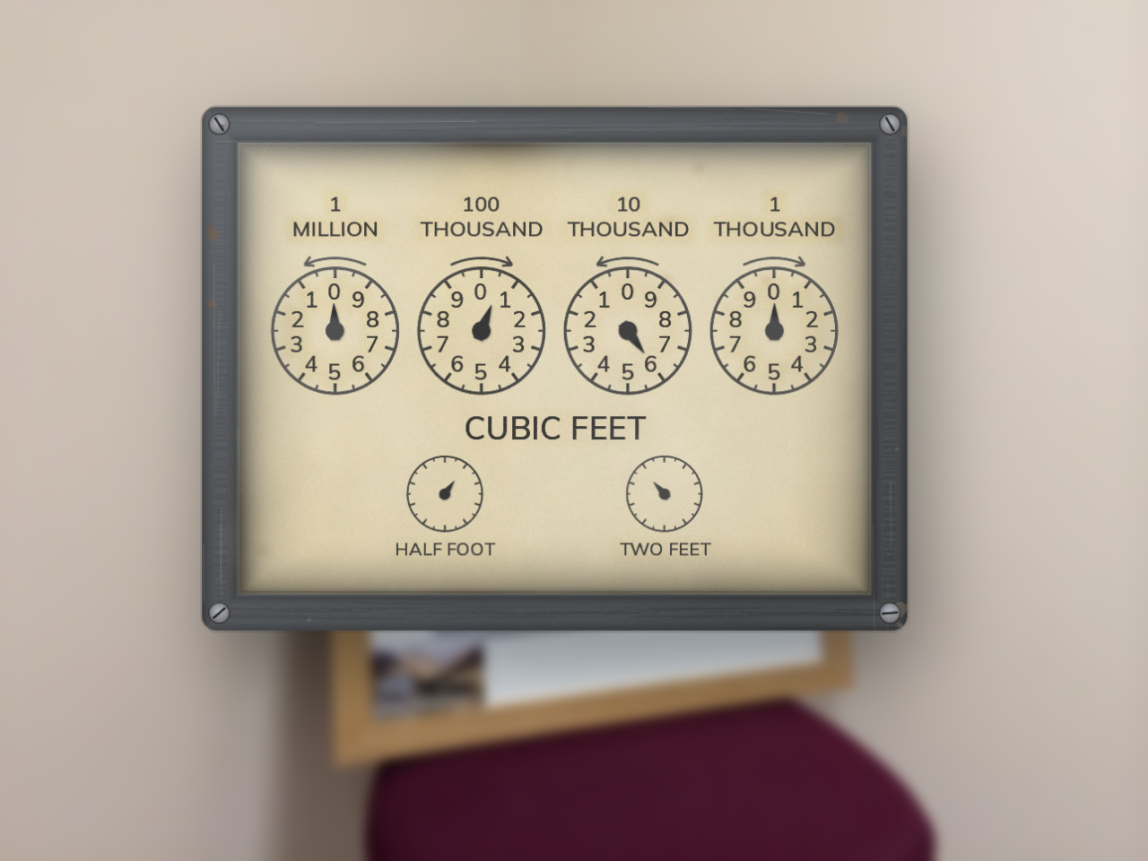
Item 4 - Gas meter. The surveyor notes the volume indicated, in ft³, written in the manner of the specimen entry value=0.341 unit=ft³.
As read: value=6000 unit=ft³
